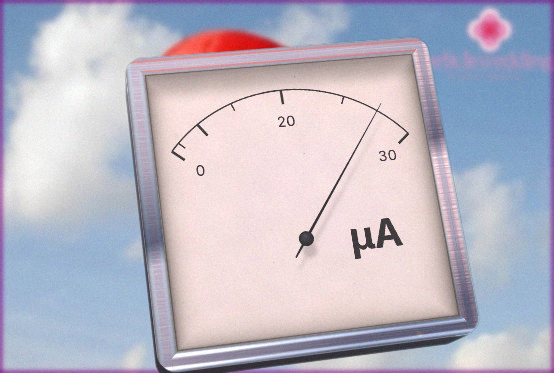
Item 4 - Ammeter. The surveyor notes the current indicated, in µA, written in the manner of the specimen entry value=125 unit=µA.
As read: value=27.5 unit=µA
